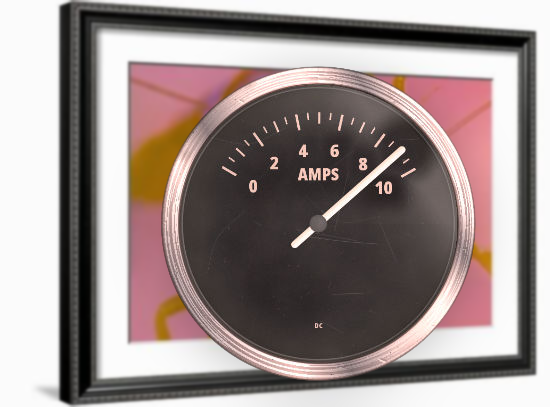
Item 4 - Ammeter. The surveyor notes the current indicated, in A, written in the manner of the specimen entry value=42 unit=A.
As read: value=9 unit=A
